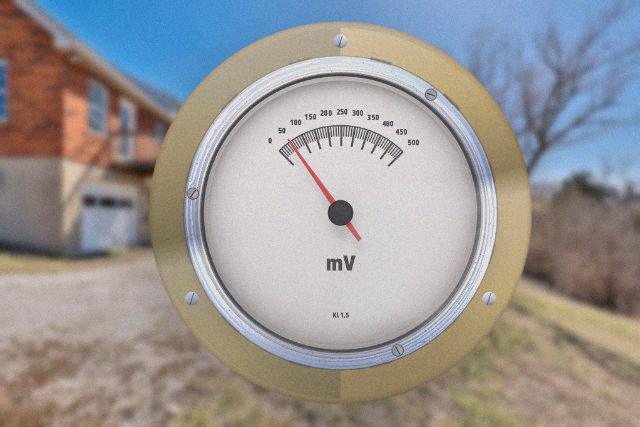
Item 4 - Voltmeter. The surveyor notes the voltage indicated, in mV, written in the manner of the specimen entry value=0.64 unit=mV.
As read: value=50 unit=mV
